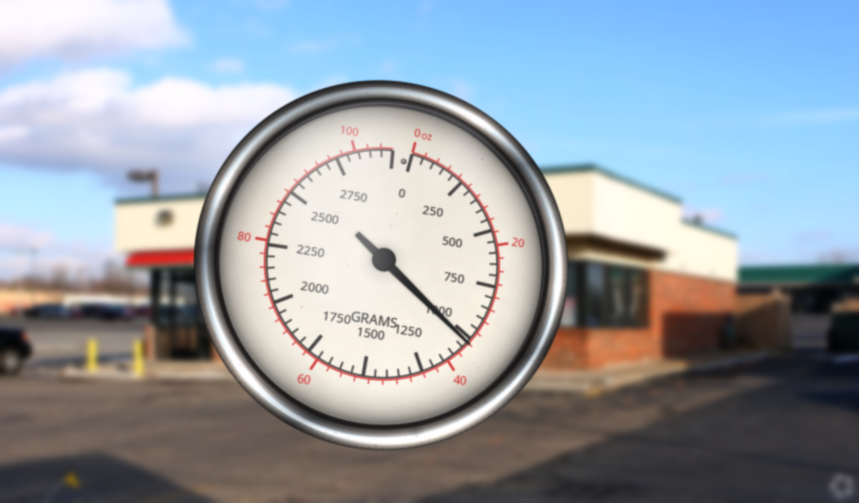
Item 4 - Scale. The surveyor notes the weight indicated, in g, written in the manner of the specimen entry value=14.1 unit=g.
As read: value=1025 unit=g
